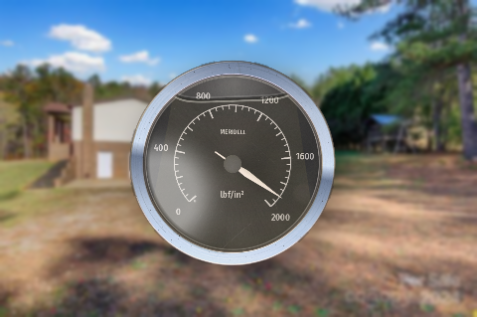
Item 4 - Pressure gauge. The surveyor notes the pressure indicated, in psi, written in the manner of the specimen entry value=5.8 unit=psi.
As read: value=1900 unit=psi
